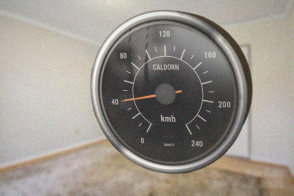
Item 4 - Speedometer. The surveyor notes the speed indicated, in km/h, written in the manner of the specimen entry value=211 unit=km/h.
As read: value=40 unit=km/h
